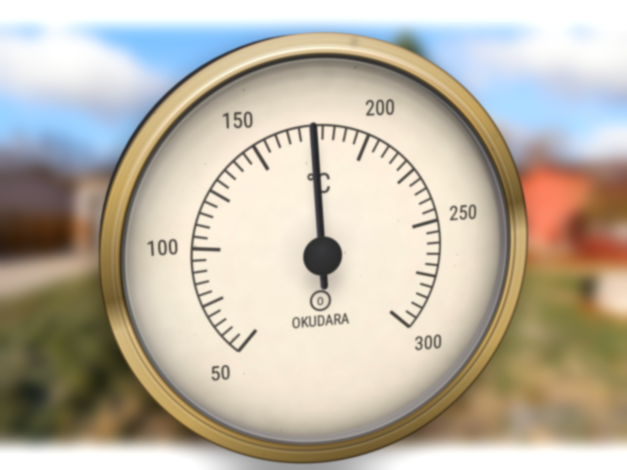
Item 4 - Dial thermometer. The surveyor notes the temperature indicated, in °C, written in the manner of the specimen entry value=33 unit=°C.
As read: value=175 unit=°C
